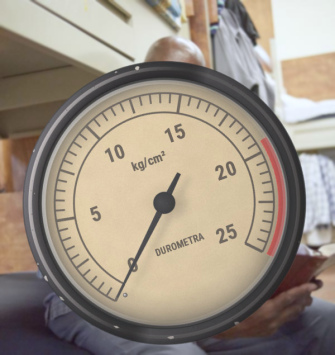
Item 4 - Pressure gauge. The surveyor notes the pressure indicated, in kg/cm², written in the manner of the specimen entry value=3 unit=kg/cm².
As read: value=0 unit=kg/cm²
